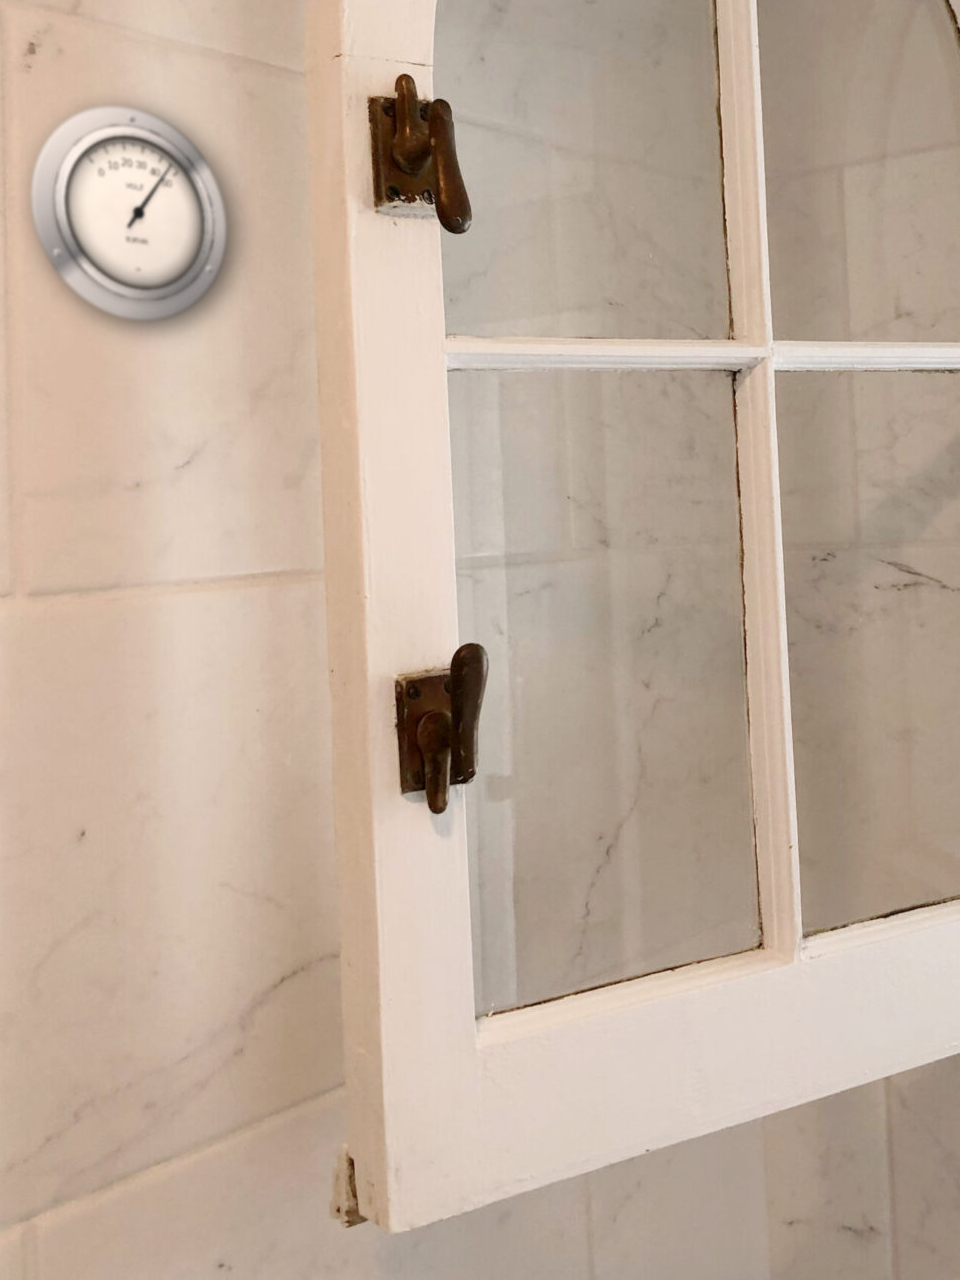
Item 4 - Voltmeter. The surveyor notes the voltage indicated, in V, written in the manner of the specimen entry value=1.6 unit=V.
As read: value=45 unit=V
